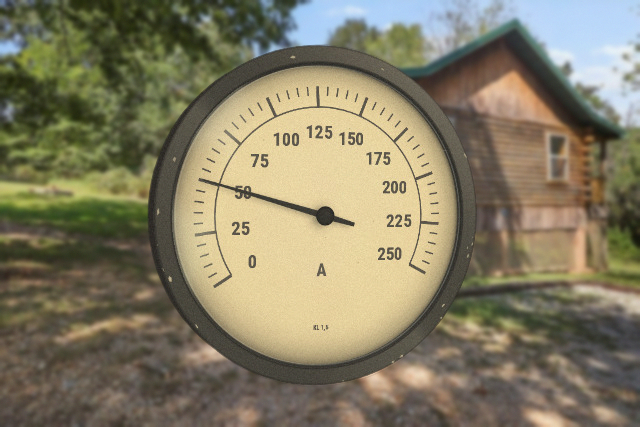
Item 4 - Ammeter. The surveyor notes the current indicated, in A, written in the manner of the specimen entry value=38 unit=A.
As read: value=50 unit=A
